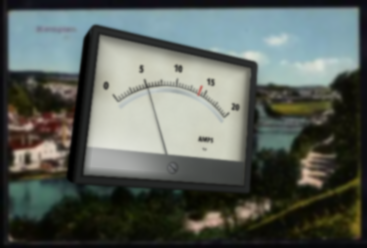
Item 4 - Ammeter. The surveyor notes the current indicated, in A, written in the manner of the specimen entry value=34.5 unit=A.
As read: value=5 unit=A
